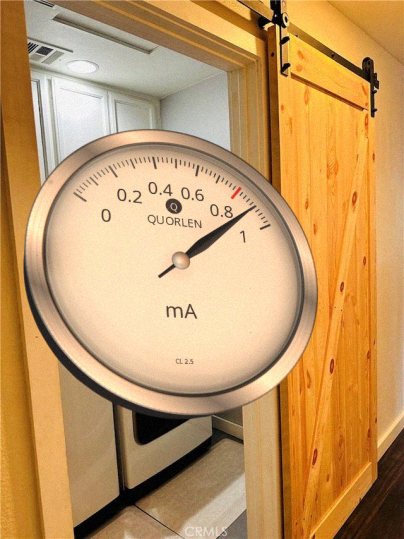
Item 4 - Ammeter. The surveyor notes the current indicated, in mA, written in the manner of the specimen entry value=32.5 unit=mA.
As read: value=0.9 unit=mA
